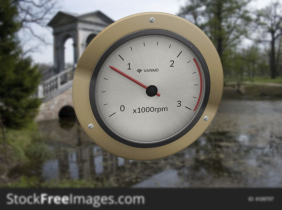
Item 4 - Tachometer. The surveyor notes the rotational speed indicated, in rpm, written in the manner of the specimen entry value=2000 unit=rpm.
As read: value=800 unit=rpm
